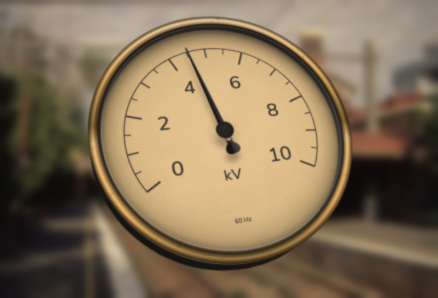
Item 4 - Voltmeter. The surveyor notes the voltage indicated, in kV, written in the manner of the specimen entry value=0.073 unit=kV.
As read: value=4.5 unit=kV
